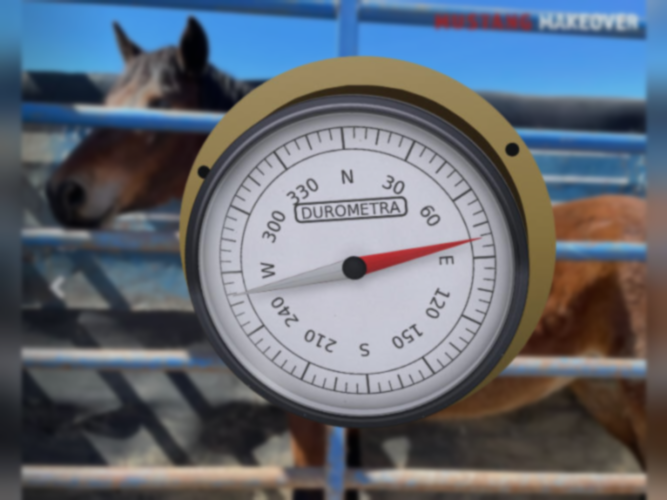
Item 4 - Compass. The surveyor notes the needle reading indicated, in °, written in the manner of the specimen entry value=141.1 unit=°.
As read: value=80 unit=°
